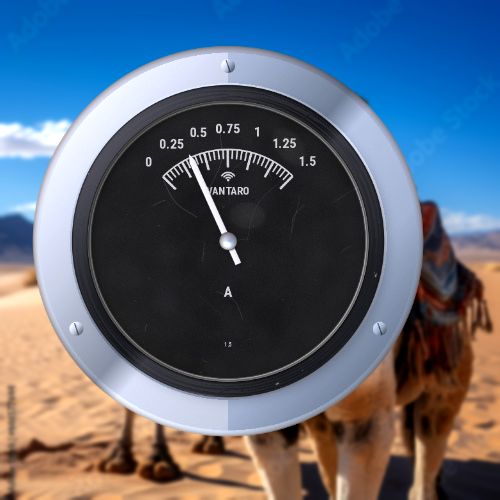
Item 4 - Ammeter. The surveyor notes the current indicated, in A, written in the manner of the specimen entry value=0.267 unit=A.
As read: value=0.35 unit=A
